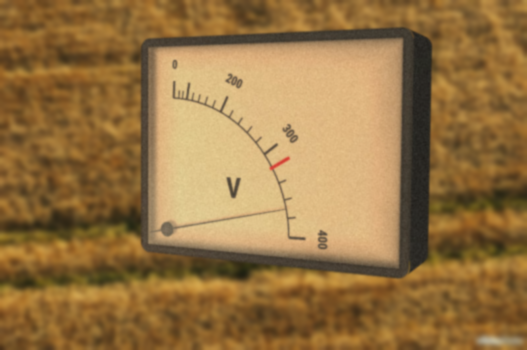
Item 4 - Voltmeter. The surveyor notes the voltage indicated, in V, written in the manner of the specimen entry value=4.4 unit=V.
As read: value=370 unit=V
